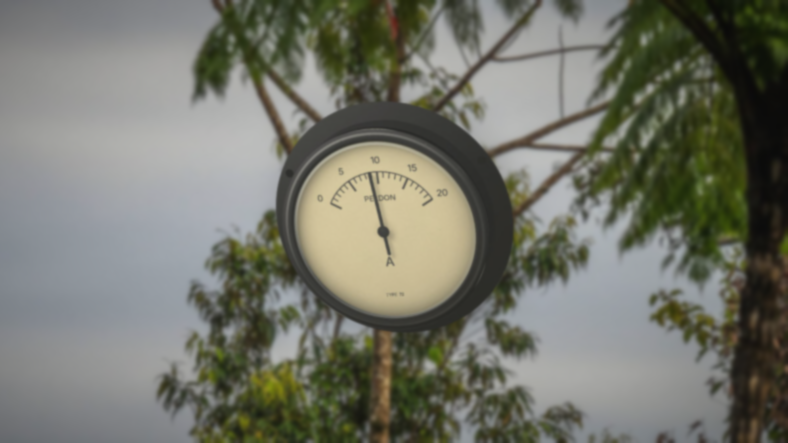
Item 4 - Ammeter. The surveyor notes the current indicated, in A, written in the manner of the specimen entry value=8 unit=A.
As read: value=9 unit=A
